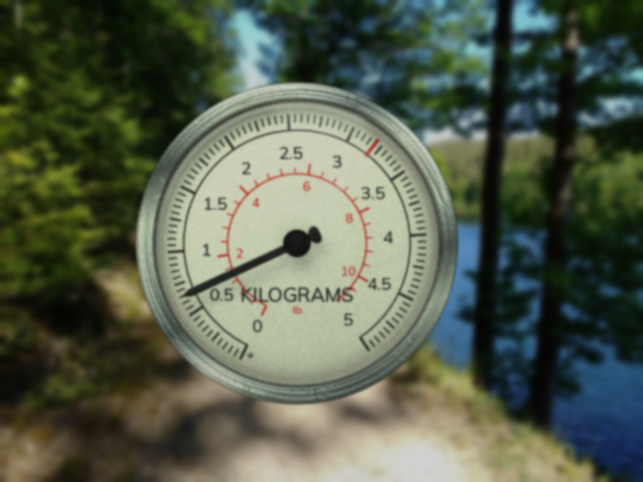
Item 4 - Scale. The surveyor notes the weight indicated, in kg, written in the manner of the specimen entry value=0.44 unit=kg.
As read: value=0.65 unit=kg
